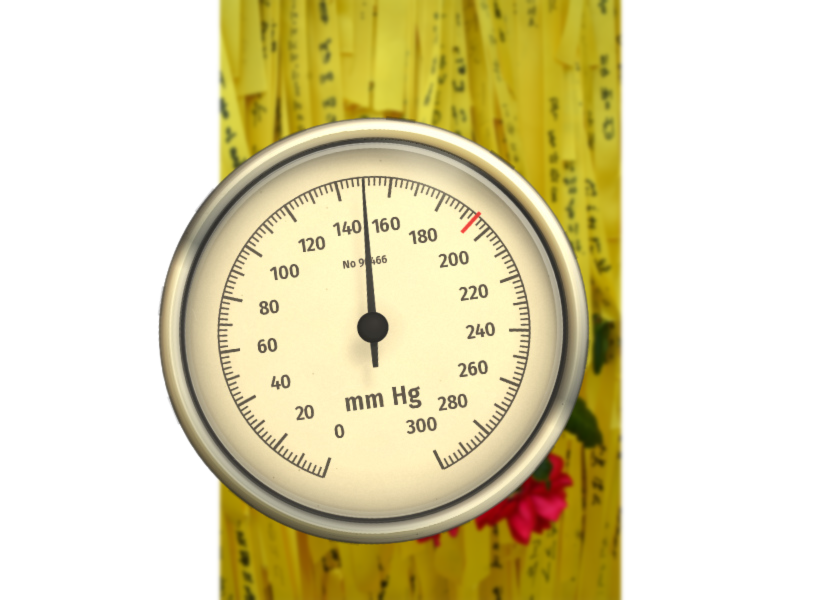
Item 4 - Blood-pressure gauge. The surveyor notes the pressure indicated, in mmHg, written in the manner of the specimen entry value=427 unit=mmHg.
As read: value=150 unit=mmHg
